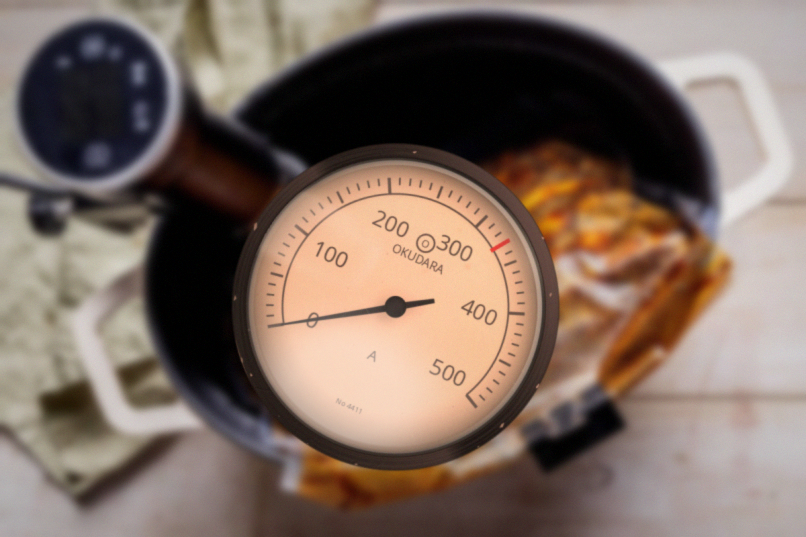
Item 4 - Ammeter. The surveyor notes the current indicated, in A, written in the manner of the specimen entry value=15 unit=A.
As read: value=0 unit=A
